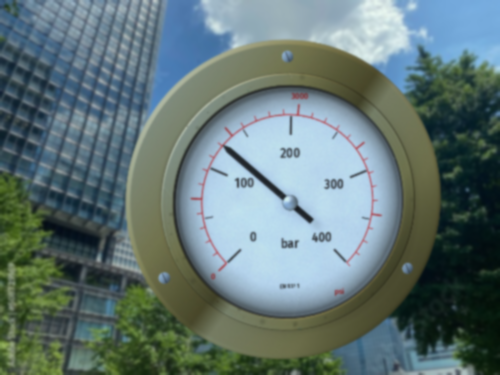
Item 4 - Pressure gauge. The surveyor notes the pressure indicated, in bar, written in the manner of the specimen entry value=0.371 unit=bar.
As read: value=125 unit=bar
